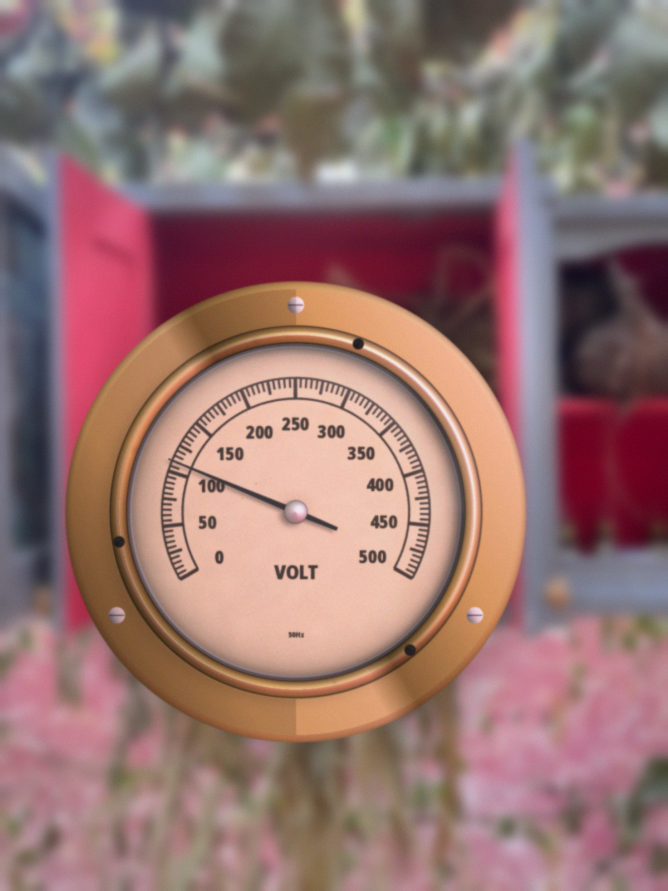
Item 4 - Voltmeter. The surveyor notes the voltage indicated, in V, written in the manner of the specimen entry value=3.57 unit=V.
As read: value=110 unit=V
